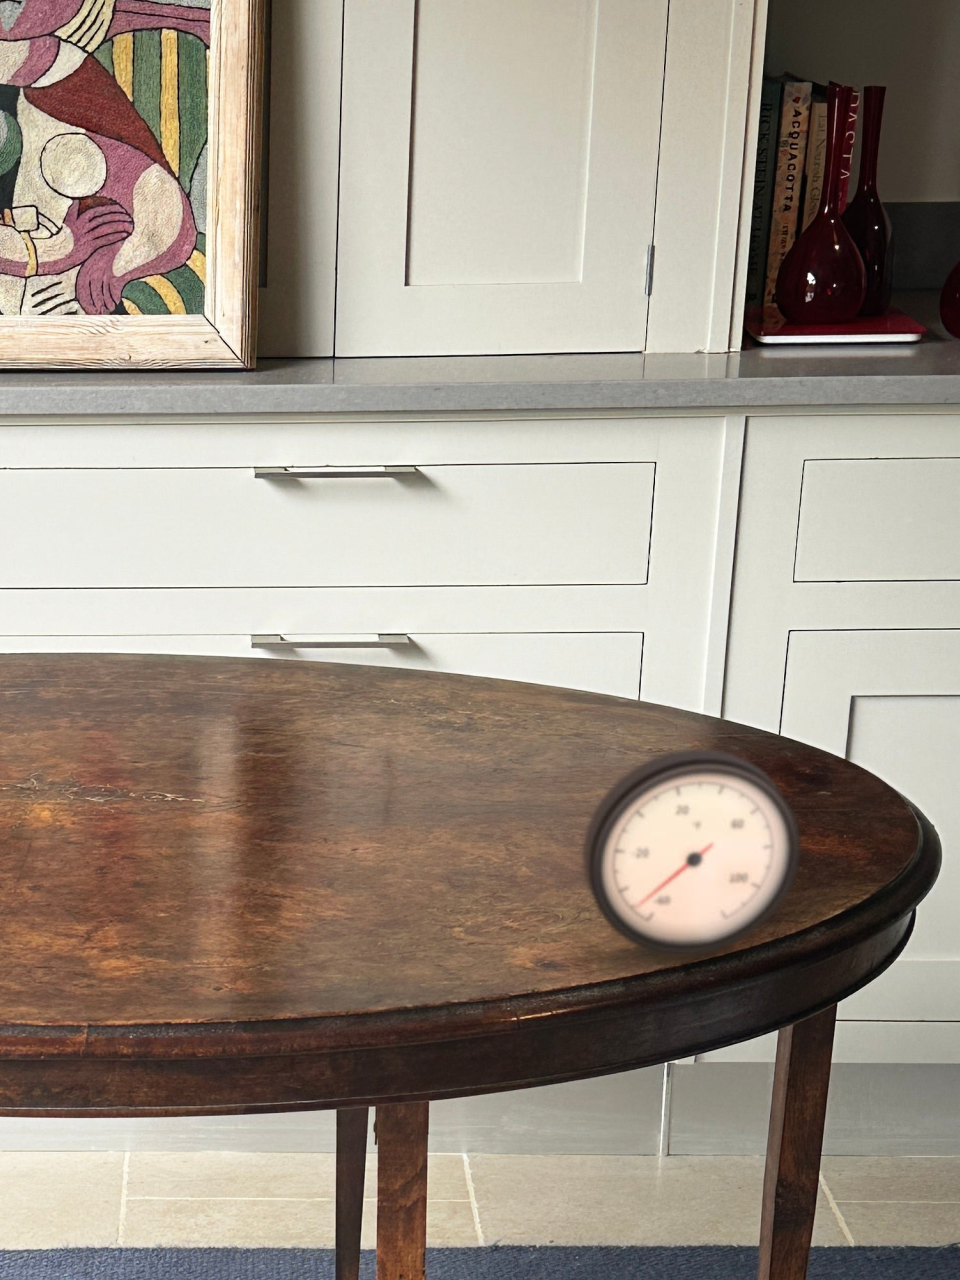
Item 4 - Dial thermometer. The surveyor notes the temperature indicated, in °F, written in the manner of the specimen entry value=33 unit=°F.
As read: value=-50 unit=°F
